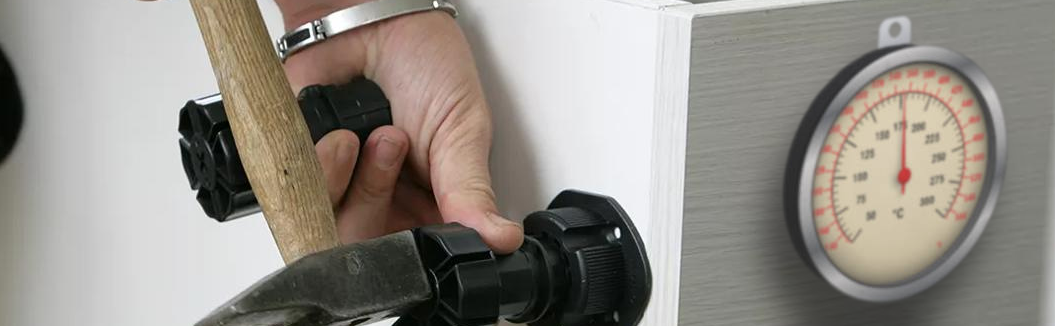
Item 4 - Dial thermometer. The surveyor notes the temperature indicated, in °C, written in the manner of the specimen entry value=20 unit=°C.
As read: value=175 unit=°C
